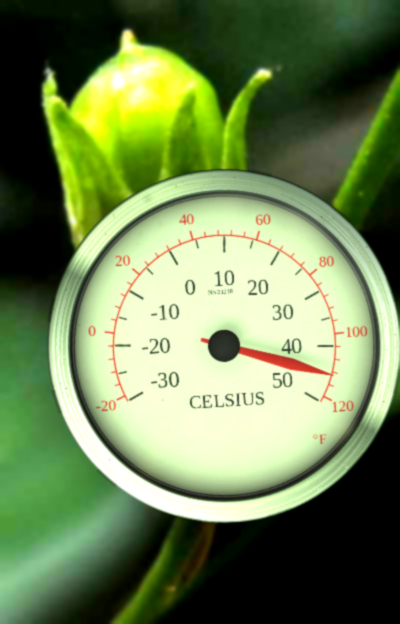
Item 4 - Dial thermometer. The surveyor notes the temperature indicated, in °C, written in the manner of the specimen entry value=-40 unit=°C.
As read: value=45 unit=°C
